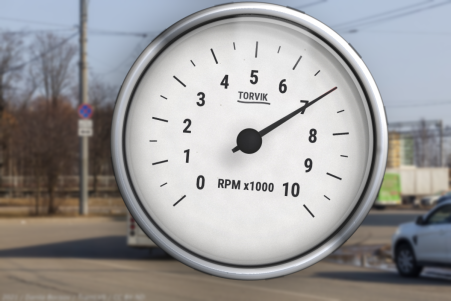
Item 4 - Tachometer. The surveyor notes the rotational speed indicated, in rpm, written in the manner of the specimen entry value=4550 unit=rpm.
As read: value=7000 unit=rpm
